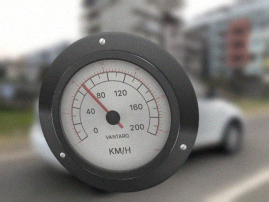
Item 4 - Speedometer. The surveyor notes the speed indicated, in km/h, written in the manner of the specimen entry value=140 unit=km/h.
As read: value=70 unit=km/h
